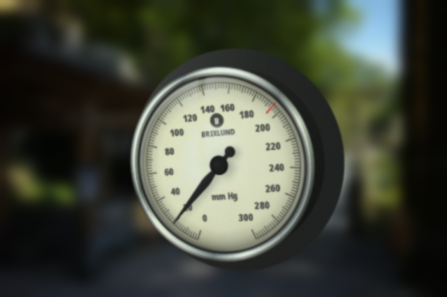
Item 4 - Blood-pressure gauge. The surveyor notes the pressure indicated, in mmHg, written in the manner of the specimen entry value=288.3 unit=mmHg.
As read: value=20 unit=mmHg
